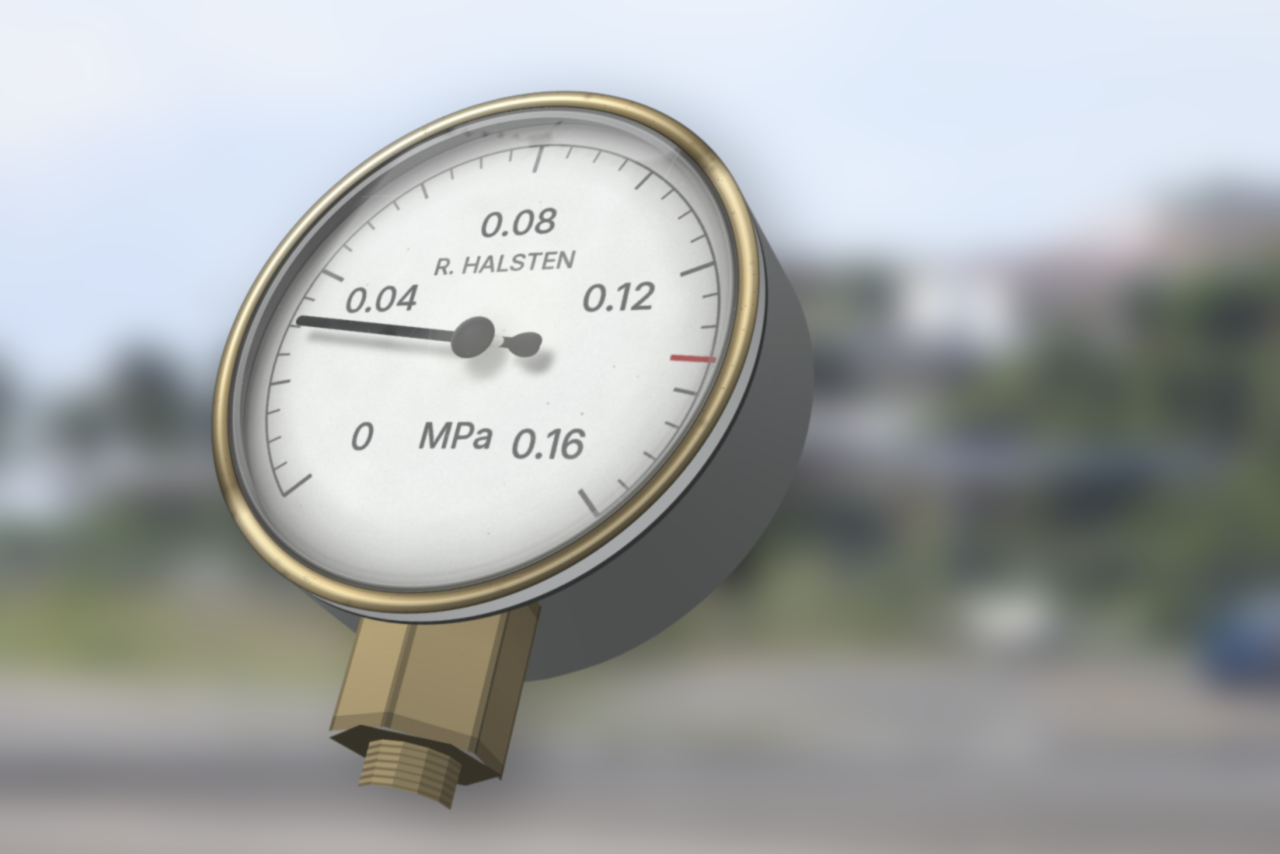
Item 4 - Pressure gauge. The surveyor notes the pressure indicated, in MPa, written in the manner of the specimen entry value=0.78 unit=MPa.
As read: value=0.03 unit=MPa
